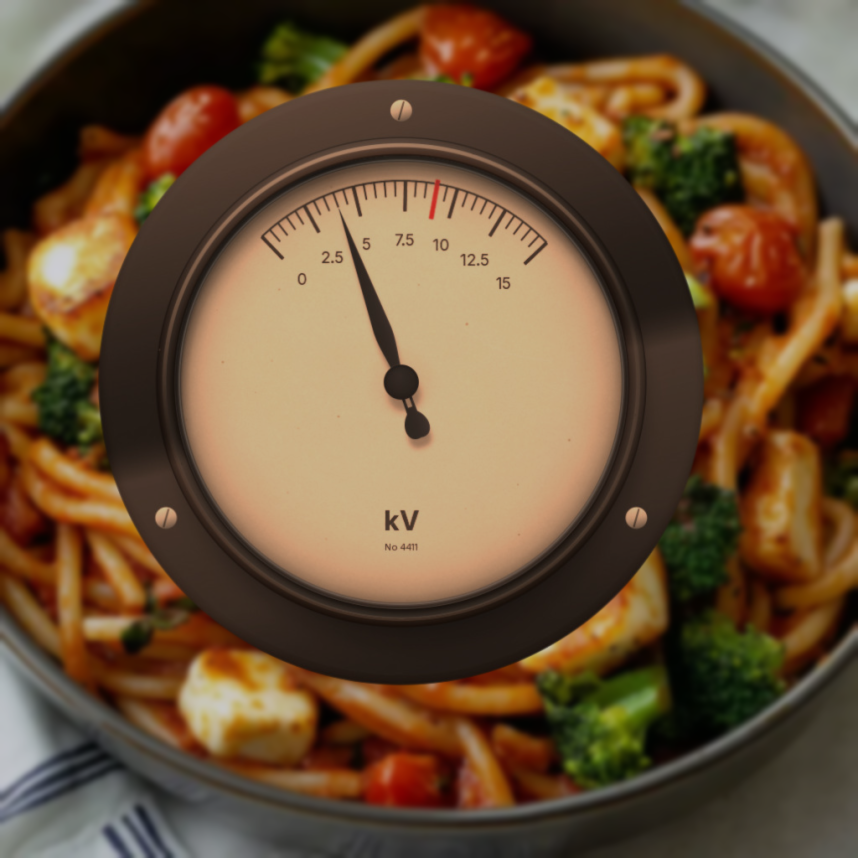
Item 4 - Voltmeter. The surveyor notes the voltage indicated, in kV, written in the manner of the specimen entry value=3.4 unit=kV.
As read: value=4 unit=kV
